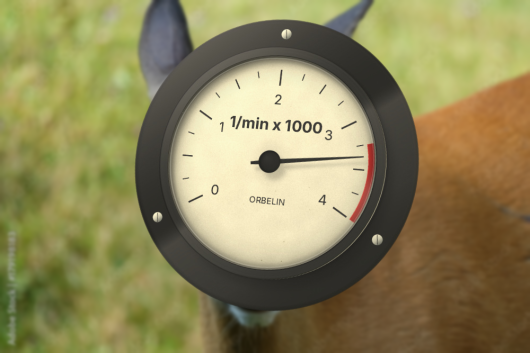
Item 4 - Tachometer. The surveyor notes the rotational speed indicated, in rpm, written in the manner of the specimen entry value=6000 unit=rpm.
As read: value=3375 unit=rpm
